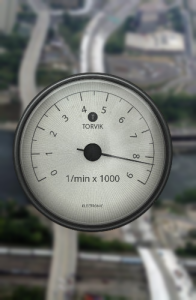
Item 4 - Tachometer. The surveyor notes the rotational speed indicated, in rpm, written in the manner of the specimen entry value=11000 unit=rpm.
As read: value=8250 unit=rpm
